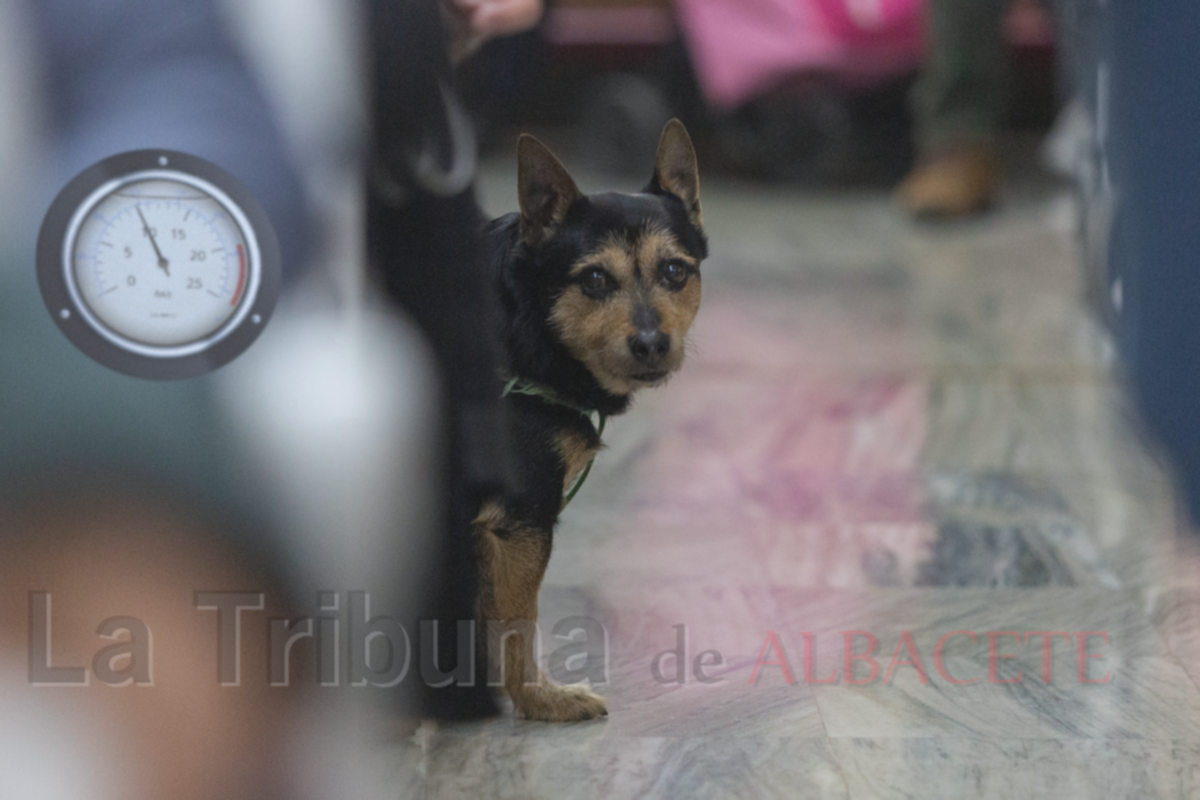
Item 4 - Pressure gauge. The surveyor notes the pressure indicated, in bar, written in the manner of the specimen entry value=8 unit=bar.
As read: value=10 unit=bar
